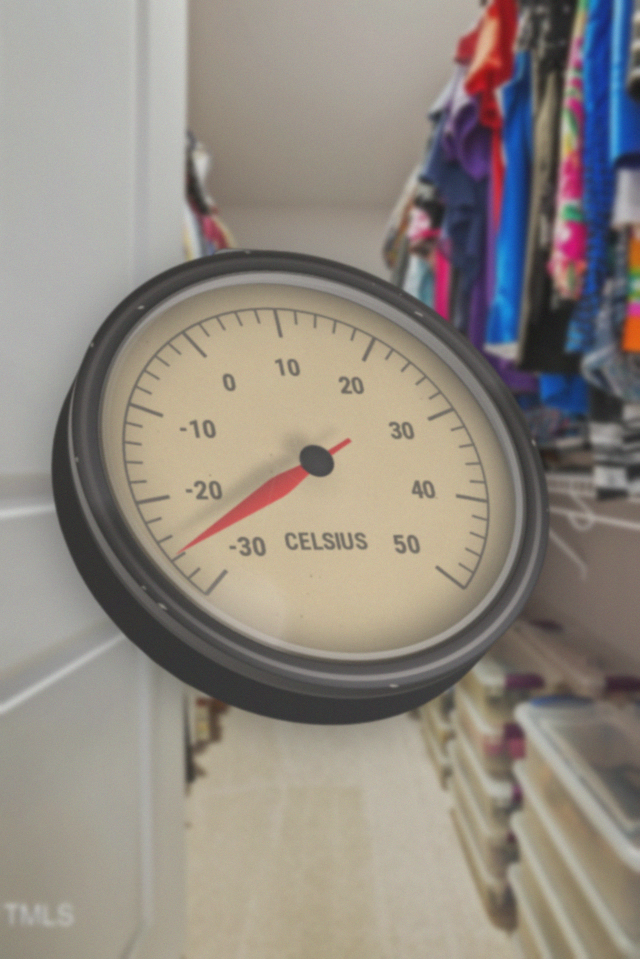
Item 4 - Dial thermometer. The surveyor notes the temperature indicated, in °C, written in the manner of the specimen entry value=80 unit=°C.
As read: value=-26 unit=°C
